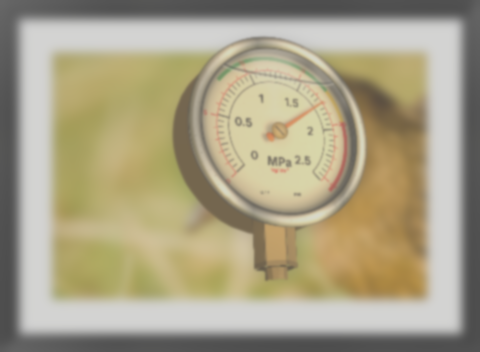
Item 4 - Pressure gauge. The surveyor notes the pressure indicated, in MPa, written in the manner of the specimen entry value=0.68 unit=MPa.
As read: value=1.75 unit=MPa
